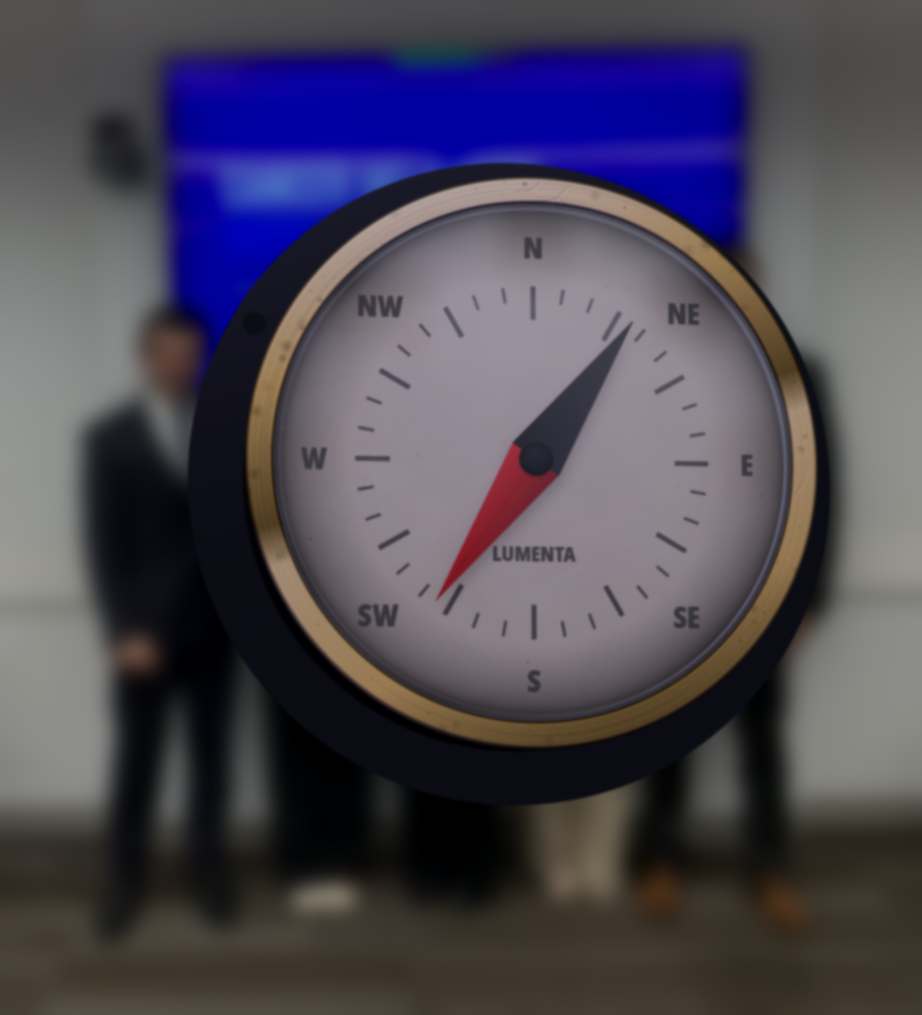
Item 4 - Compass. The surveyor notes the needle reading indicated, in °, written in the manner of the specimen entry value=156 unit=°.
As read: value=215 unit=°
